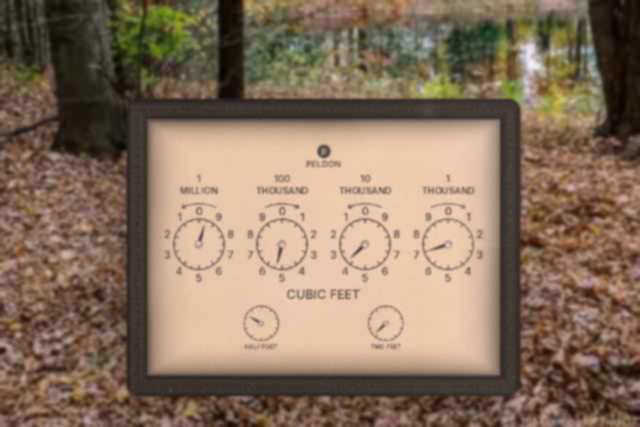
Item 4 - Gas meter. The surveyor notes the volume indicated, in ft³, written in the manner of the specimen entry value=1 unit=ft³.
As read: value=953700 unit=ft³
